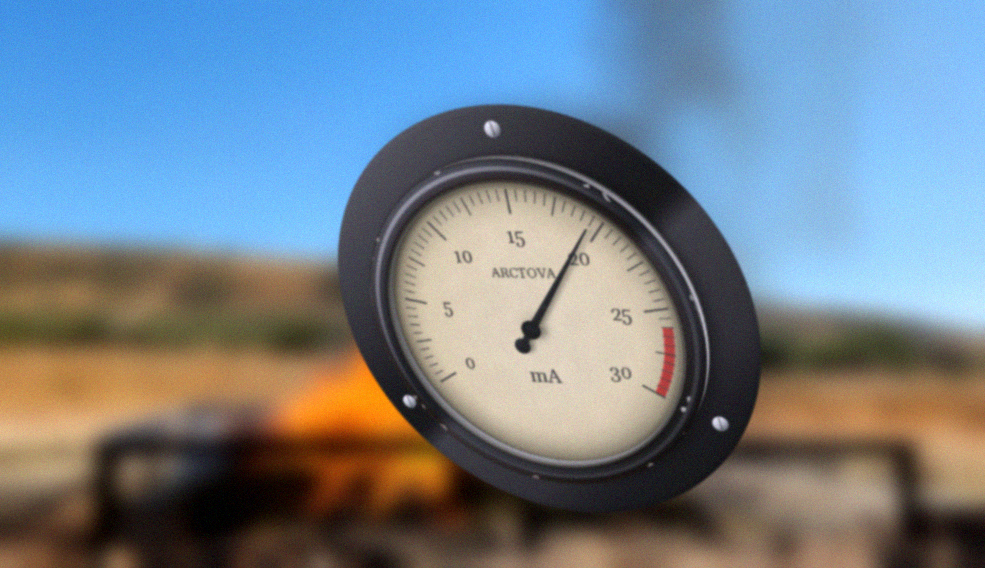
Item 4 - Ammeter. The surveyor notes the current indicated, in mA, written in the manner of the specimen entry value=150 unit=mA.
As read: value=19.5 unit=mA
